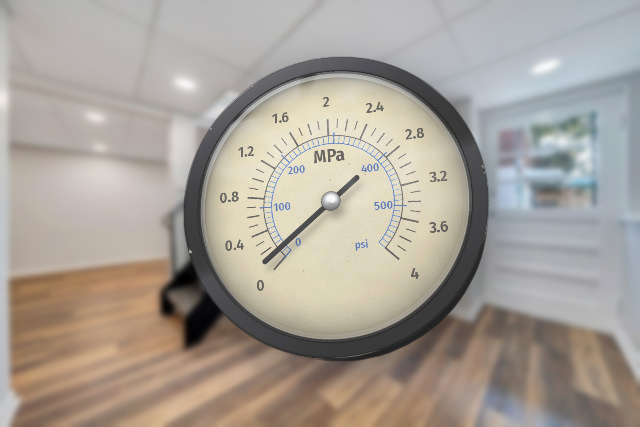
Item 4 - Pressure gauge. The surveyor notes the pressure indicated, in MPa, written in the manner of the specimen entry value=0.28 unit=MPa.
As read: value=0.1 unit=MPa
